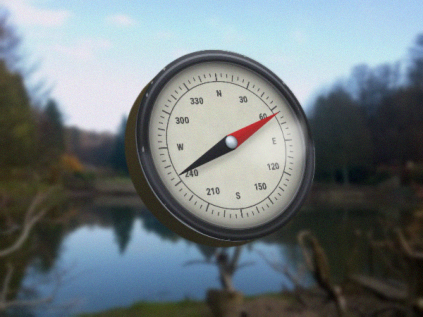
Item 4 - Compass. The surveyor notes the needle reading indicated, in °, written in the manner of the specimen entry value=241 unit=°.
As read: value=65 unit=°
